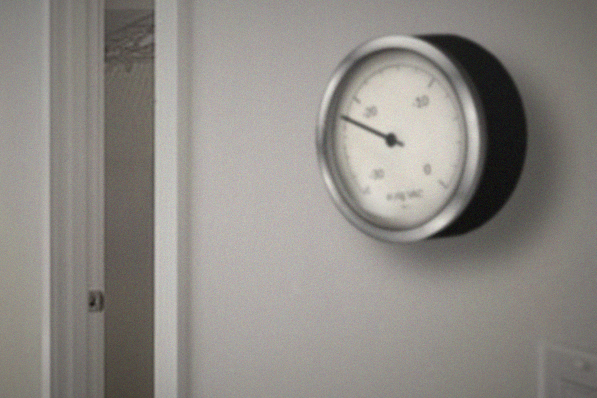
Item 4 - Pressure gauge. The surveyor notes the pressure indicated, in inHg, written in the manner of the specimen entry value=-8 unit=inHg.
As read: value=-22 unit=inHg
